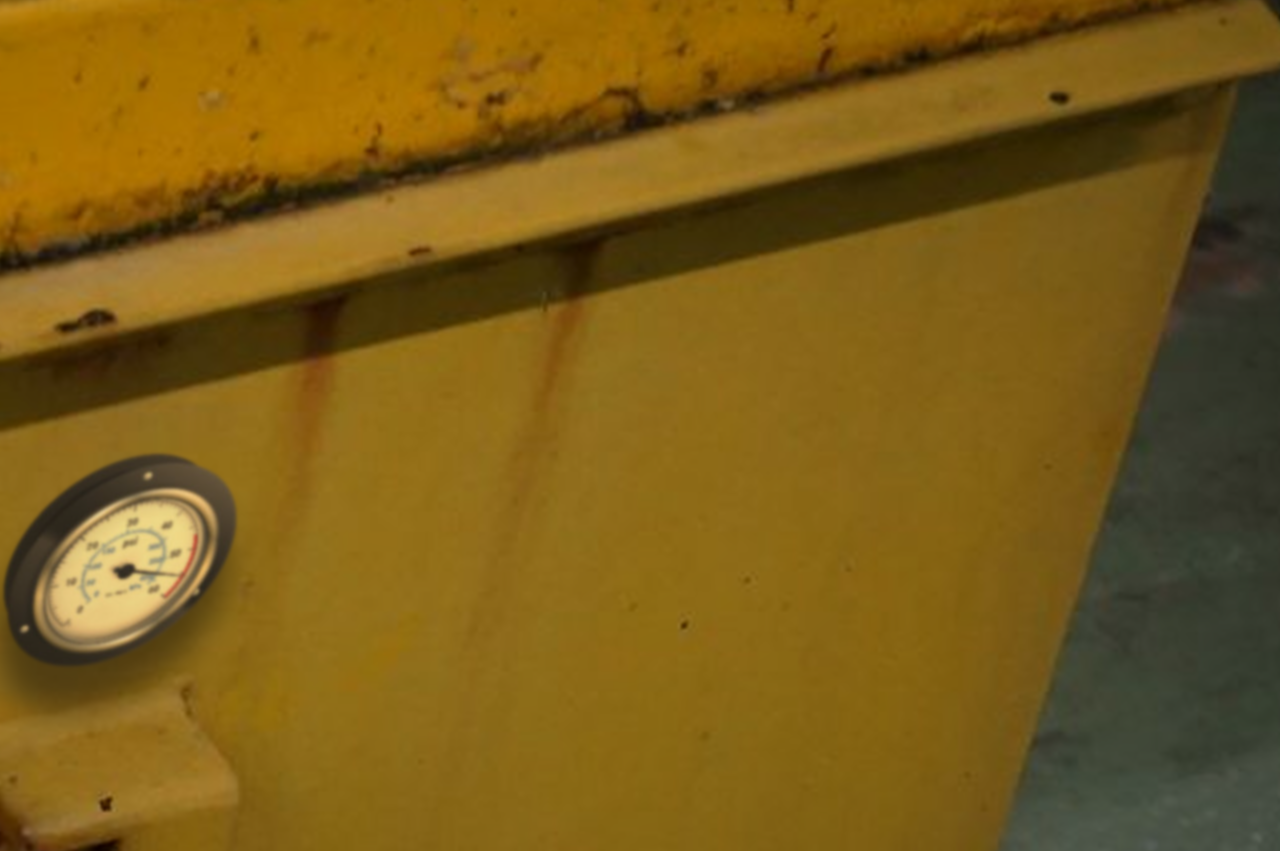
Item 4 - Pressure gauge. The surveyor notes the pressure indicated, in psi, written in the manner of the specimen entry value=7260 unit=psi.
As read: value=55 unit=psi
